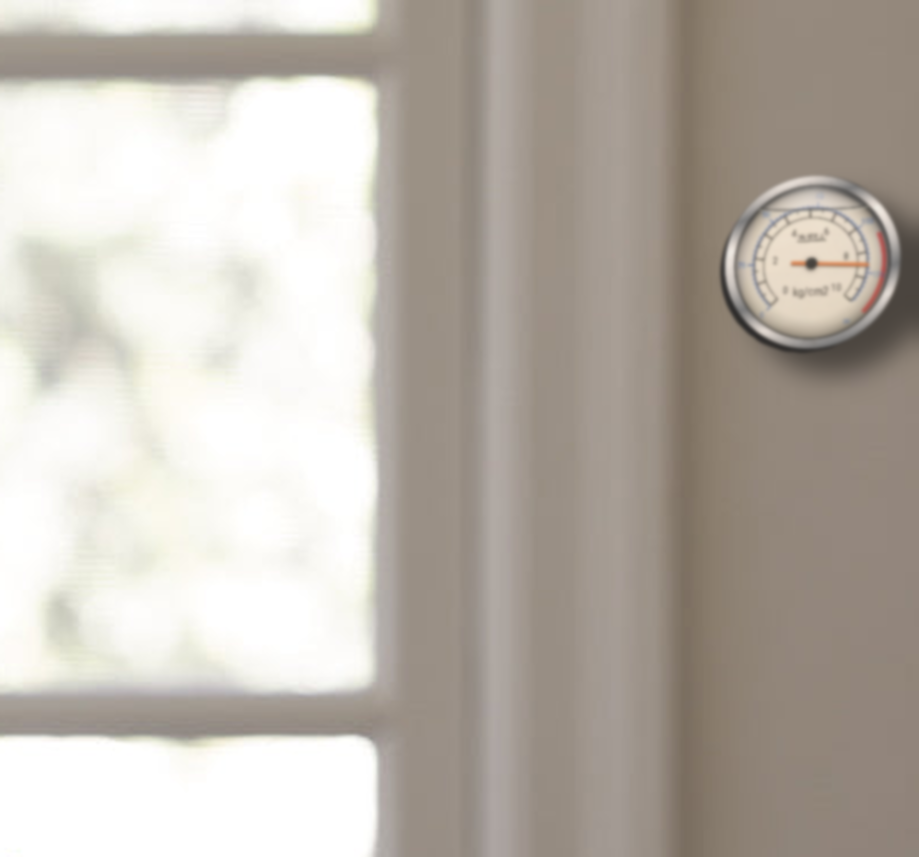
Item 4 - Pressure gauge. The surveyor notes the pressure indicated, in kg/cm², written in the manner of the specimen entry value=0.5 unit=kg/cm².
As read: value=8.5 unit=kg/cm²
